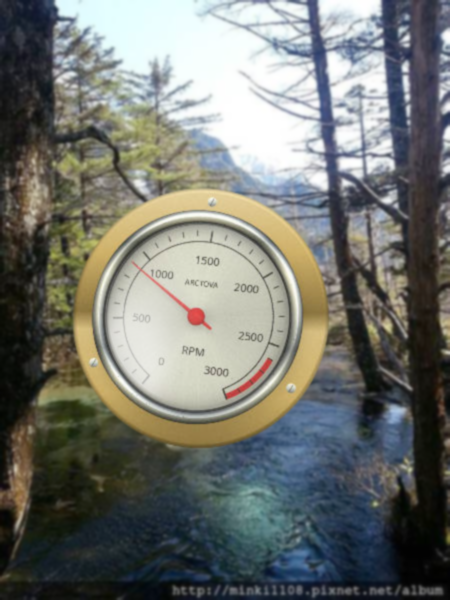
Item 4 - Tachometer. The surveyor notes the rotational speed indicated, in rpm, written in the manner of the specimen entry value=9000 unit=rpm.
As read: value=900 unit=rpm
